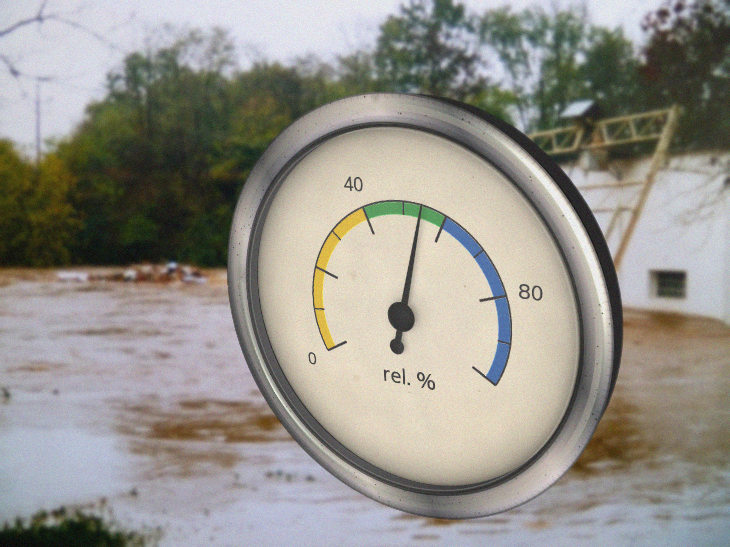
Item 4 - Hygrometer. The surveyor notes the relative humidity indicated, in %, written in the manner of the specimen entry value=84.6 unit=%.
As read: value=55 unit=%
